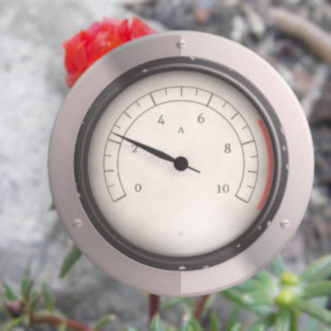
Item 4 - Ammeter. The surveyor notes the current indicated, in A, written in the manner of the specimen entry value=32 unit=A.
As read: value=2.25 unit=A
